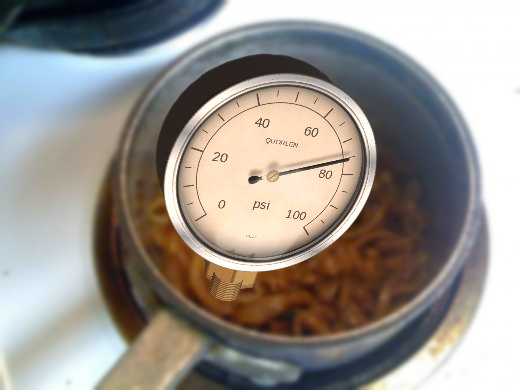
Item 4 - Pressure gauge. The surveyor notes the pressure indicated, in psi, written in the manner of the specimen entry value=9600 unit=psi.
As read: value=75 unit=psi
